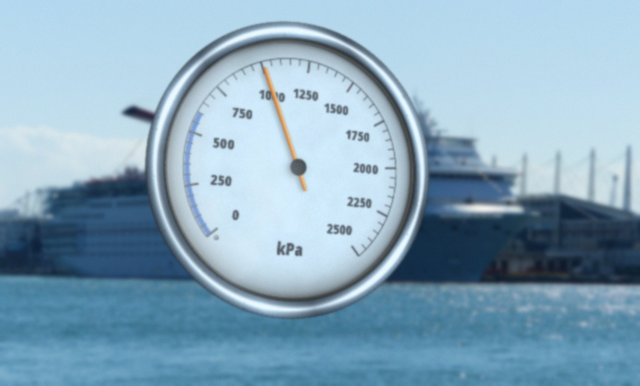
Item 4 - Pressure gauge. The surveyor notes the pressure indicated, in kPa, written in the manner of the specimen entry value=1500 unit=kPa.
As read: value=1000 unit=kPa
